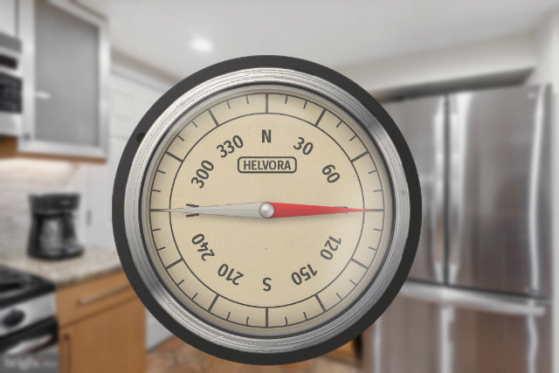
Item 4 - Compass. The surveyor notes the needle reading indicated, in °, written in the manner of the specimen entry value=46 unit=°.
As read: value=90 unit=°
